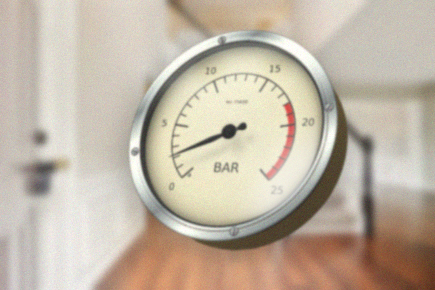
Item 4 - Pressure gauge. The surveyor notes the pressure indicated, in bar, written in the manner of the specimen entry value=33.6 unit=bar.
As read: value=2 unit=bar
